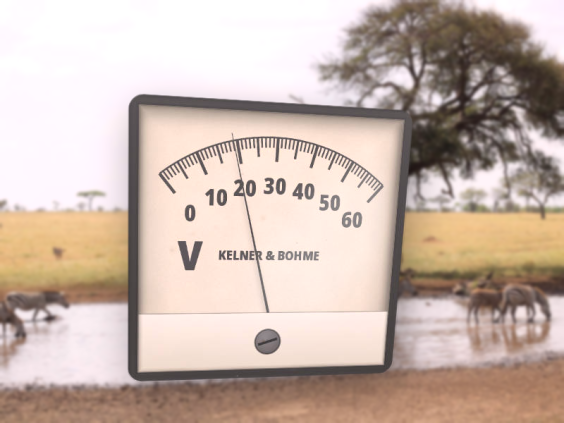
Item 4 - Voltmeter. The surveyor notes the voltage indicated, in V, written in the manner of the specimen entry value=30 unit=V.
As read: value=19 unit=V
